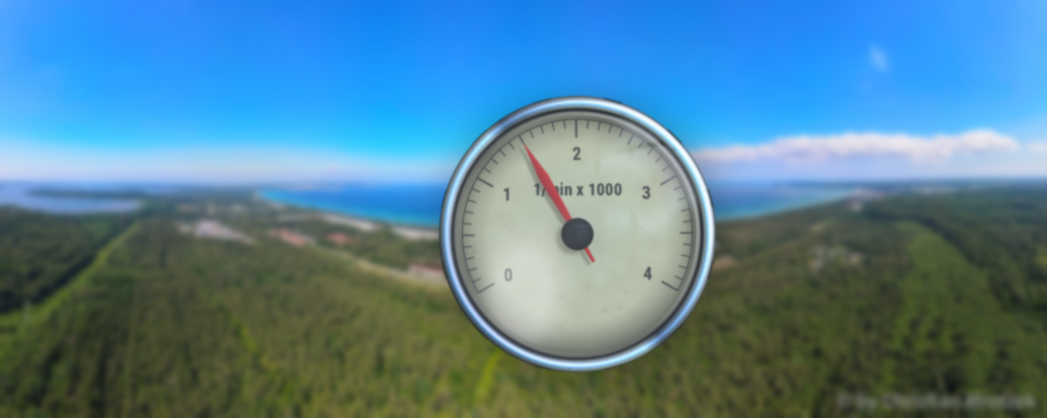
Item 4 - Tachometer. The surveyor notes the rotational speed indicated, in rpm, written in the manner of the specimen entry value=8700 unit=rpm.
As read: value=1500 unit=rpm
